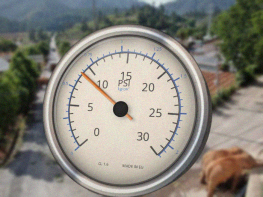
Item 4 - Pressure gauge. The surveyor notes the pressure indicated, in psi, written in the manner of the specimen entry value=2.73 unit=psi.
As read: value=9 unit=psi
